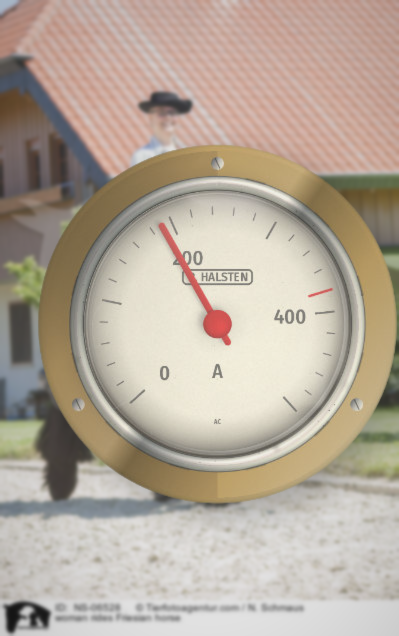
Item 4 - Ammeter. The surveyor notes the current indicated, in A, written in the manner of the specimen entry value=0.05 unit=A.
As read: value=190 unit=A
